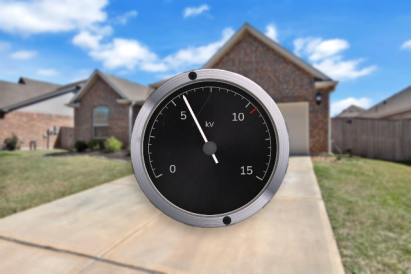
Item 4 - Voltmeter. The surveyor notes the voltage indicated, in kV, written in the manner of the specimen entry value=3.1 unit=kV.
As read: value=5.75 unit=kV
